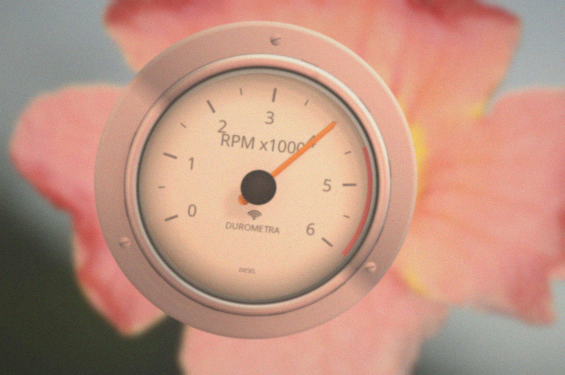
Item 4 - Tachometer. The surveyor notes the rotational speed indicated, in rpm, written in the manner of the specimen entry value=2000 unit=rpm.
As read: value=4000 unit=rpm
